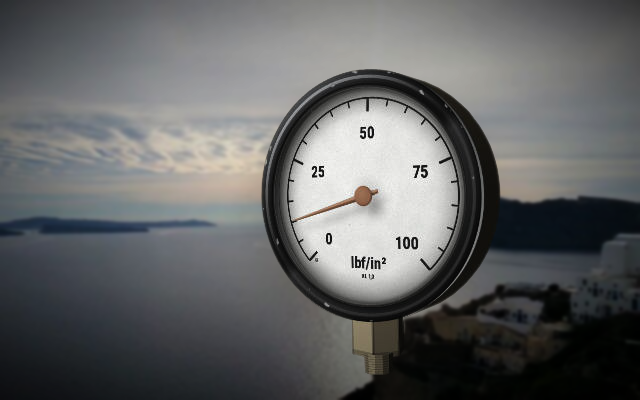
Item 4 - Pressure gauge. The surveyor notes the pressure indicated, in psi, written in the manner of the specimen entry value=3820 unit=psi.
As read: value=10 unit=psi
